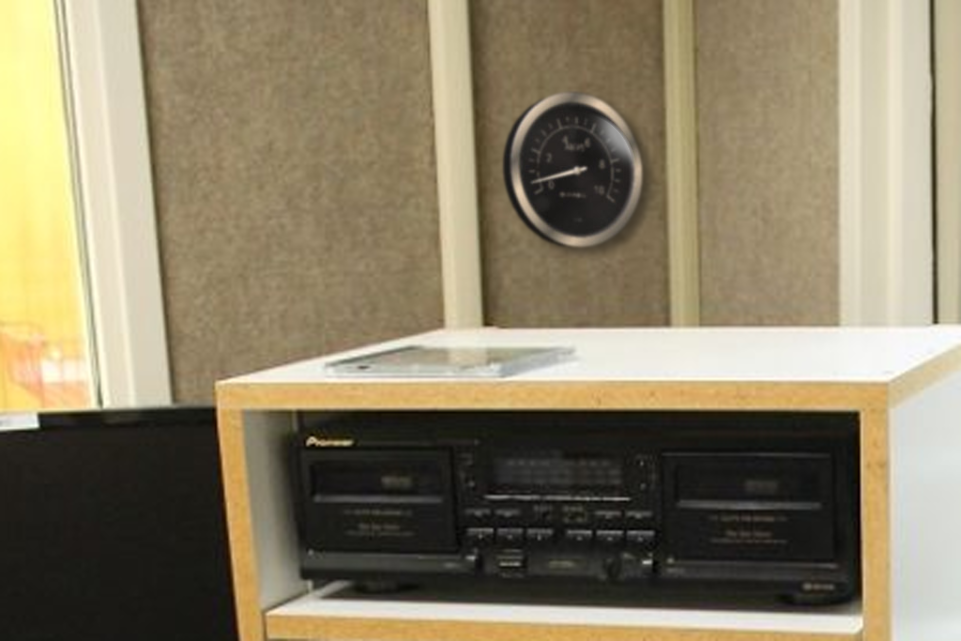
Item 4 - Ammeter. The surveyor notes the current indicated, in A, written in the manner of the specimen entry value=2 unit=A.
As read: value=0.5 unit=A
